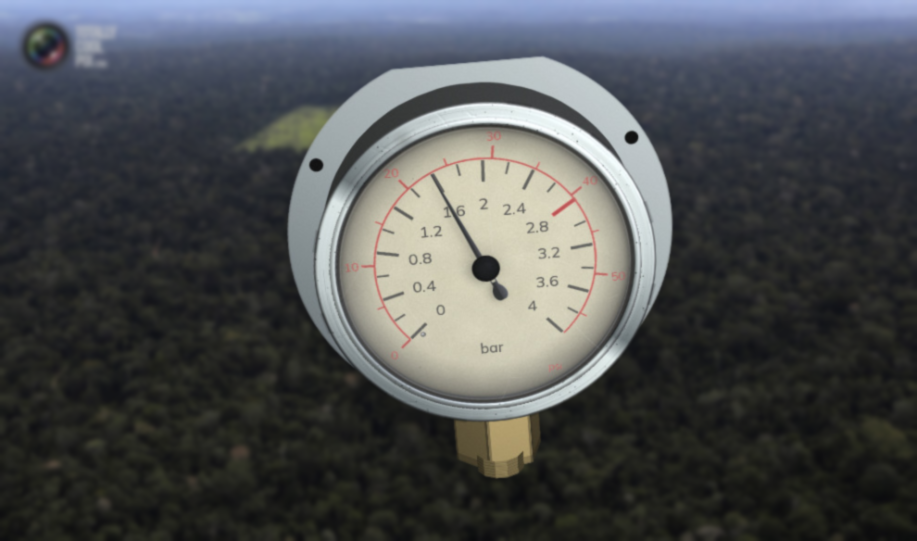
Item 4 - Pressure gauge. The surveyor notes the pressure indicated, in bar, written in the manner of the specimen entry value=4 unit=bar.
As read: value=1.6 unit=bar
